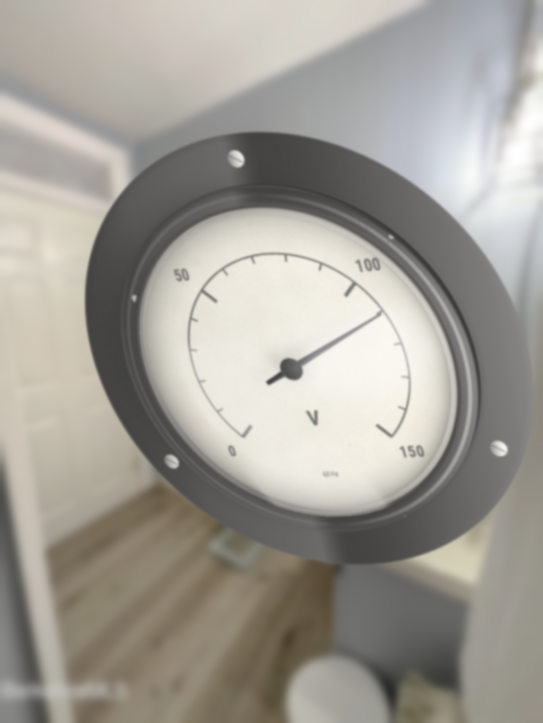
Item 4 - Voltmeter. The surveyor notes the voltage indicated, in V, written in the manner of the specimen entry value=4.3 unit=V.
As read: value=110 unit=V
